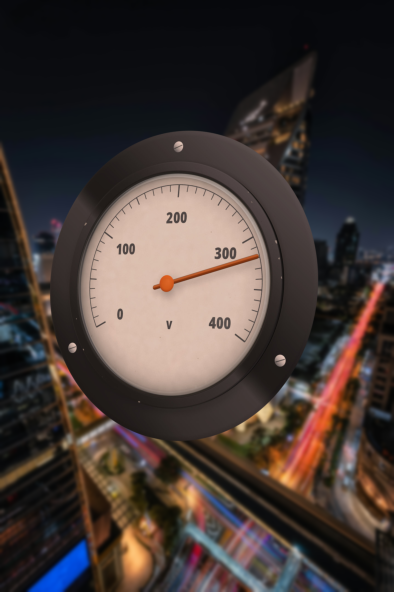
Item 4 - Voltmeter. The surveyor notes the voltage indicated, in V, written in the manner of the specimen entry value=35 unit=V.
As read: value=320 unit=V
